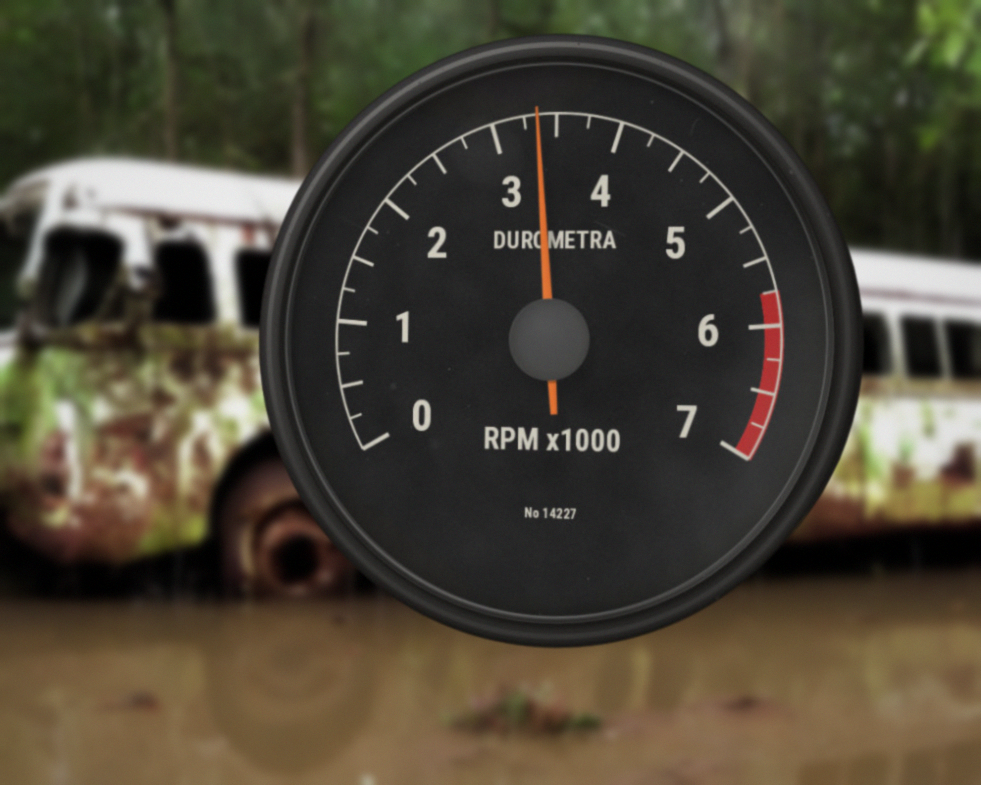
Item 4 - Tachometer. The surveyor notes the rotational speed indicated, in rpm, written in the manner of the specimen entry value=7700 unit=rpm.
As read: value=3375 unit=rpm
